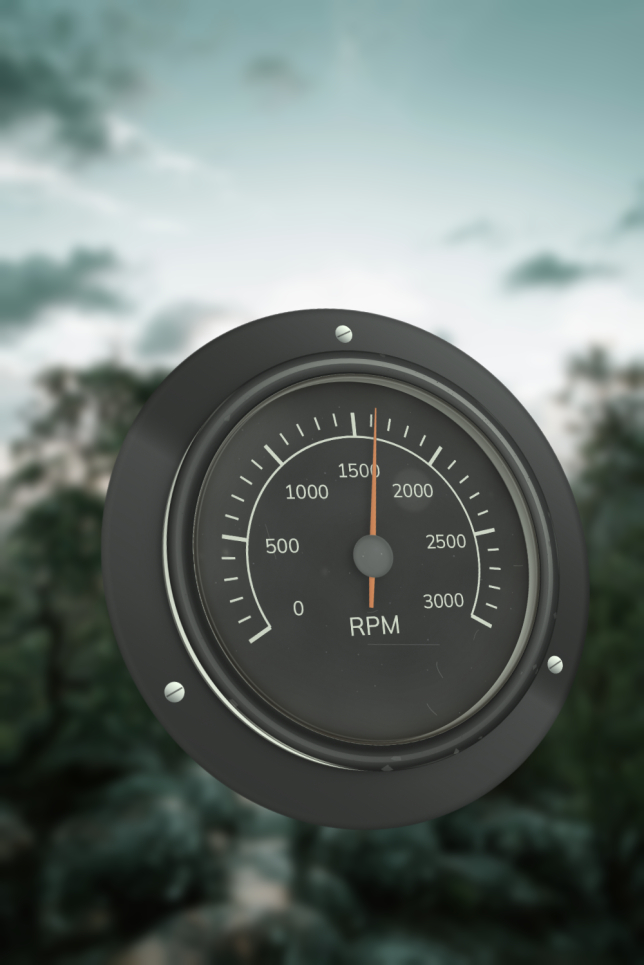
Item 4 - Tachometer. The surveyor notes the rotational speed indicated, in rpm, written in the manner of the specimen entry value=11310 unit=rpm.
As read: value=1600 unit=rpm
